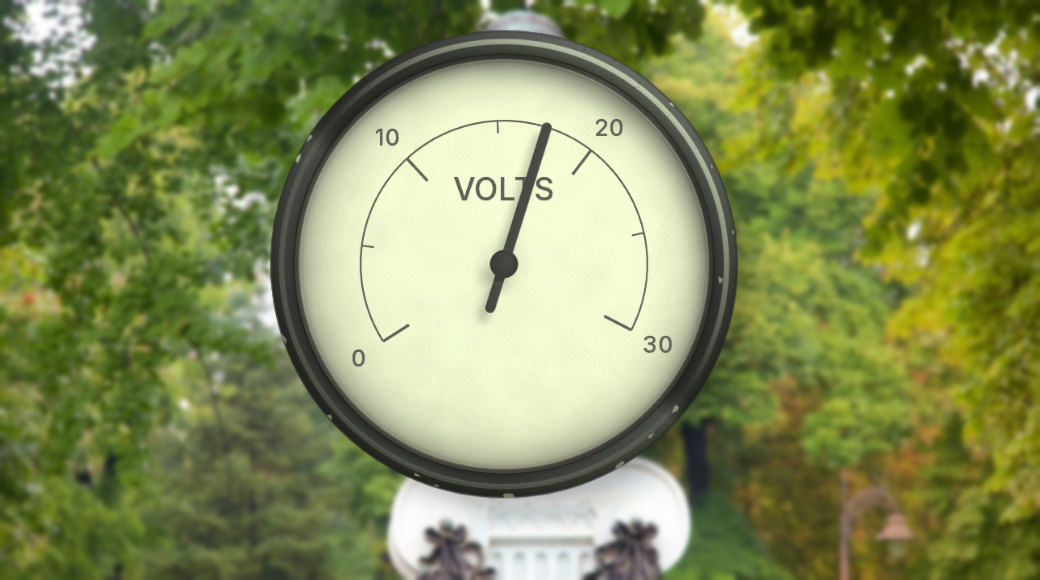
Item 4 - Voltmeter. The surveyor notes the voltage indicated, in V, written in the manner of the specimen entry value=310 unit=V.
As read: value=17.5 unit=V
